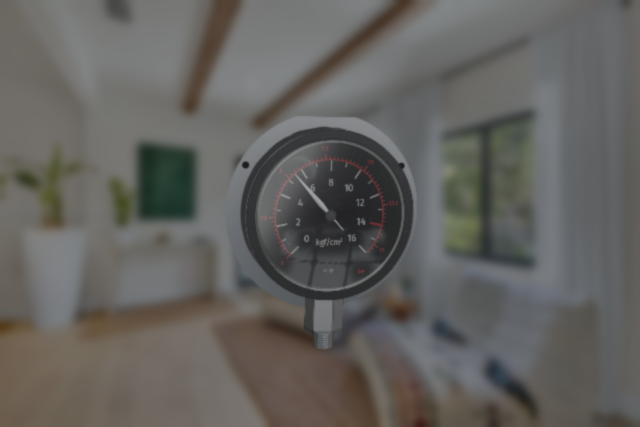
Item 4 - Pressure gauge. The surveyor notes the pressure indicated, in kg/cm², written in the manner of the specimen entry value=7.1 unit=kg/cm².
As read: value=5.5 unit=kg/cm²
